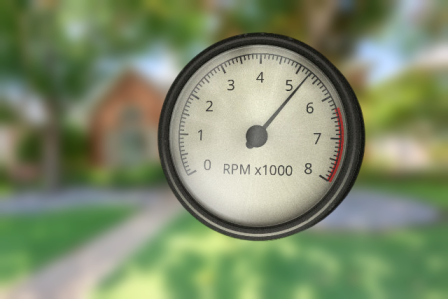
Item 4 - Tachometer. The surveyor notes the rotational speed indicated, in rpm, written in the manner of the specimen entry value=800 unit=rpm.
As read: value=5300 unit=rpm
